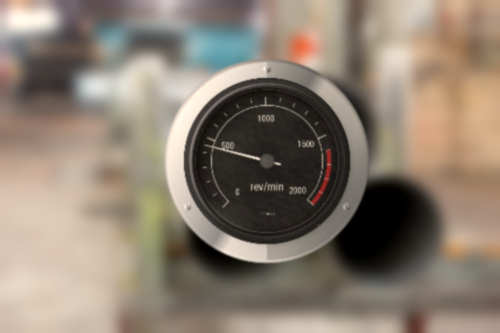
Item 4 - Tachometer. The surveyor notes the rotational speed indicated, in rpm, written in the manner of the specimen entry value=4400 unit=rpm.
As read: value=450 unit=rpm
